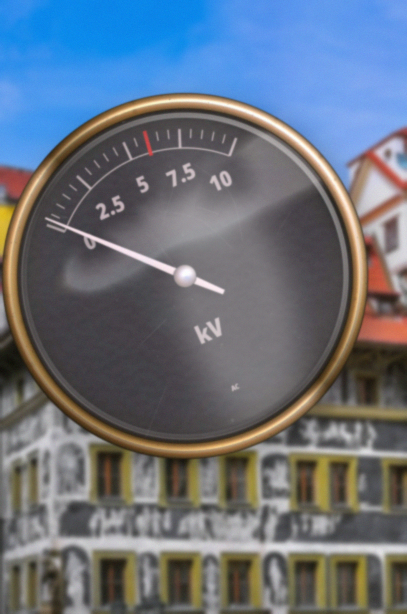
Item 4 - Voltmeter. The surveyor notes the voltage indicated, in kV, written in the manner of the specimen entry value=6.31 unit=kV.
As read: value=0.25 unit=kV
